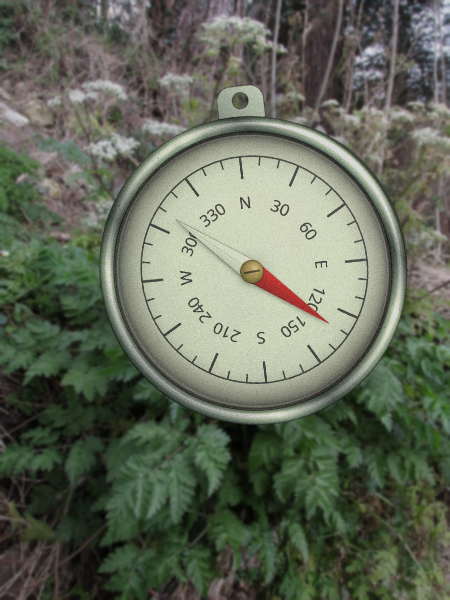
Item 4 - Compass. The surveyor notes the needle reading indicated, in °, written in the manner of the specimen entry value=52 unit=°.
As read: value=130 unit=°
